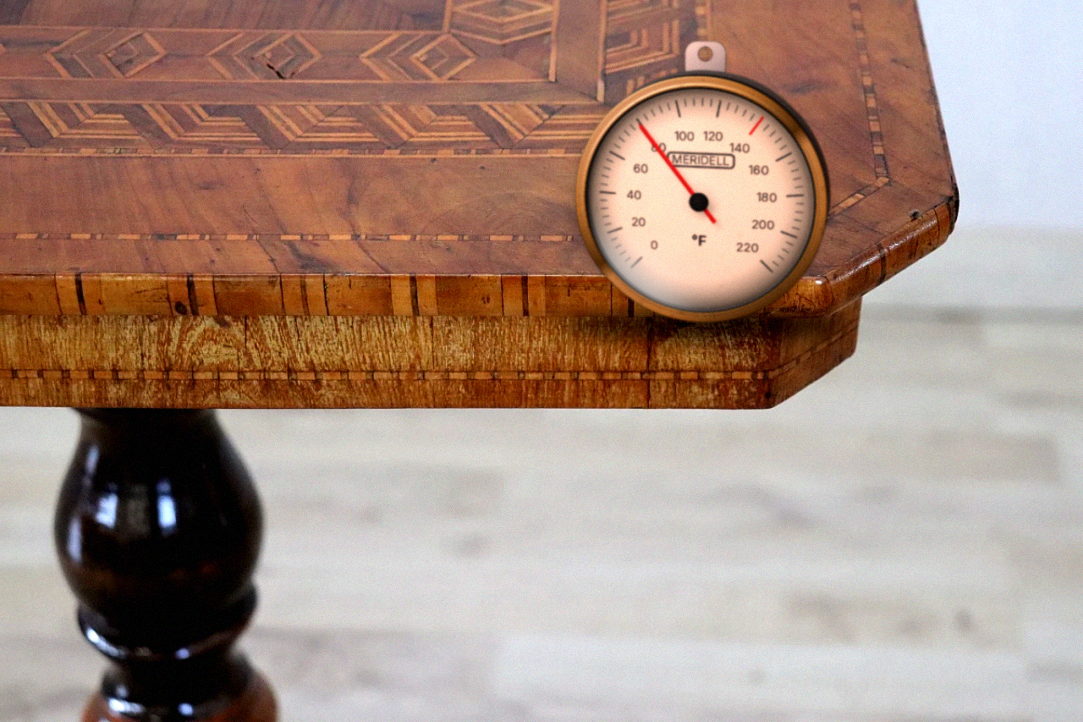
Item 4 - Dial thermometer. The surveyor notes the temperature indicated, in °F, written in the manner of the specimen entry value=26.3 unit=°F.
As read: value=80 unit=°F
